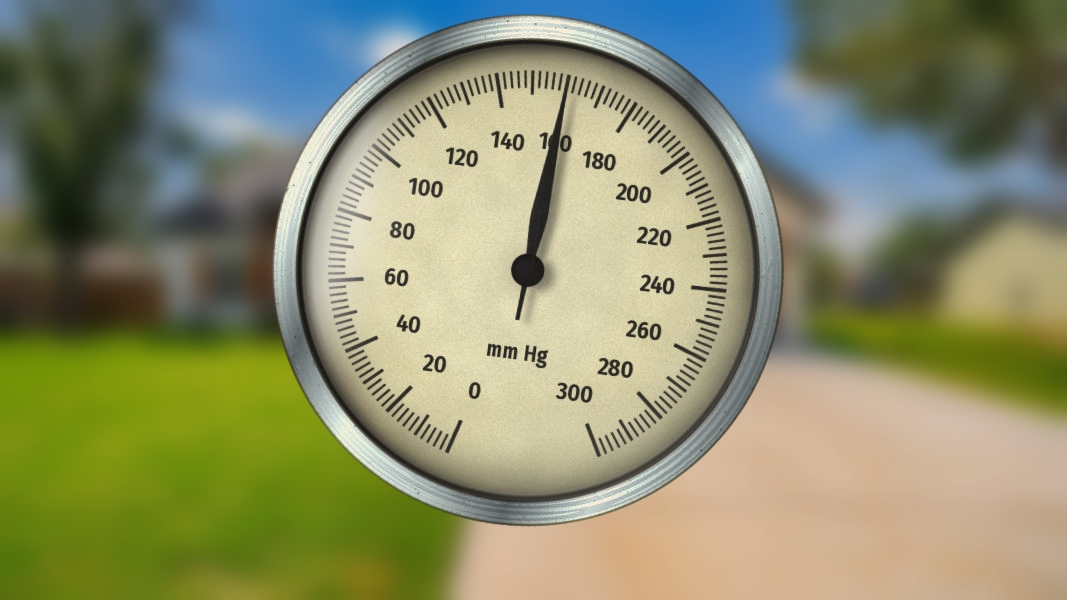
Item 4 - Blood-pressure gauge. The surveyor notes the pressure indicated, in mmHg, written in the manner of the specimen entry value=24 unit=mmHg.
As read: value=160 unit=mmHg
